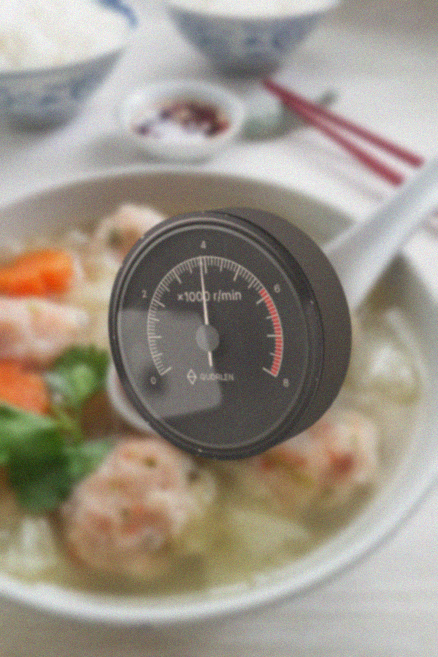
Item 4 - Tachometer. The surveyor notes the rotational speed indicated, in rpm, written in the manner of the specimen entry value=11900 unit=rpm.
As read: value=4000 unit=rpm
